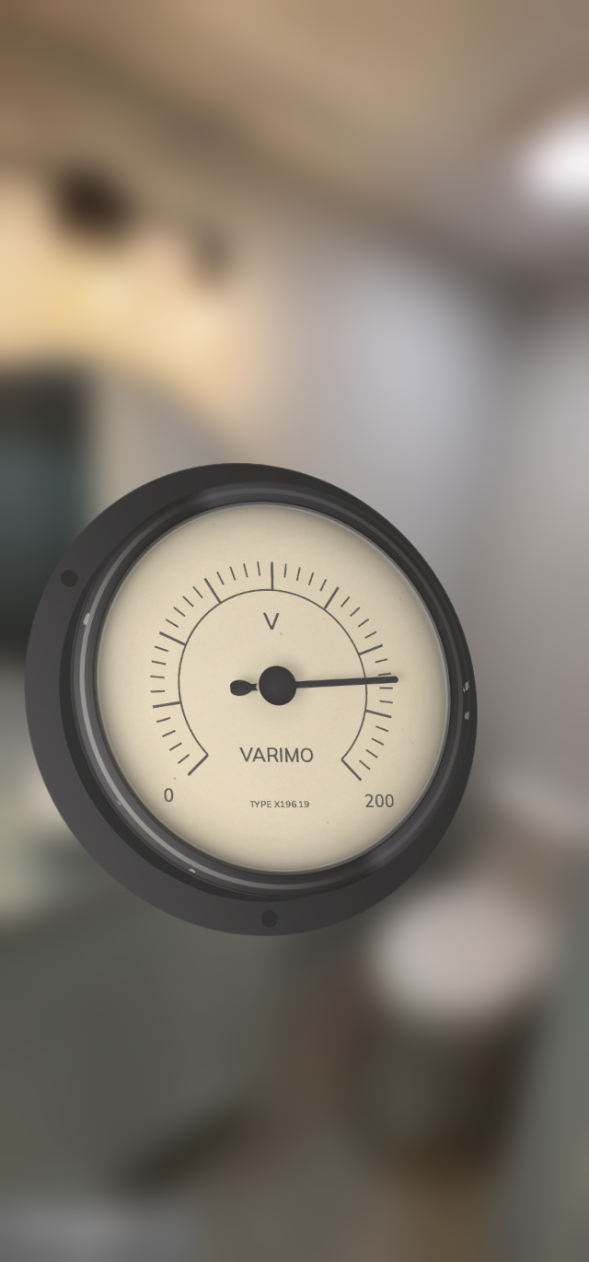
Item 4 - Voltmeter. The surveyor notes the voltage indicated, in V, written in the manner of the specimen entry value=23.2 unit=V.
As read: value=162.5 unit=V
